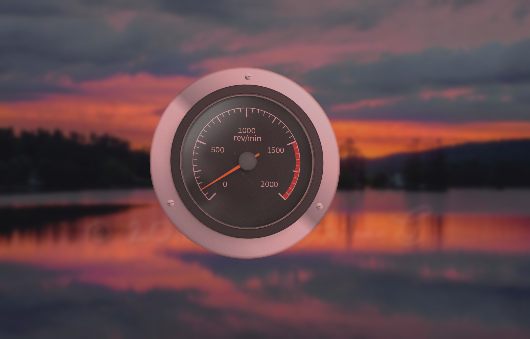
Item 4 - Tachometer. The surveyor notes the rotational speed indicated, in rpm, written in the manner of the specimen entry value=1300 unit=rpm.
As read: value=100 unit=rpm
